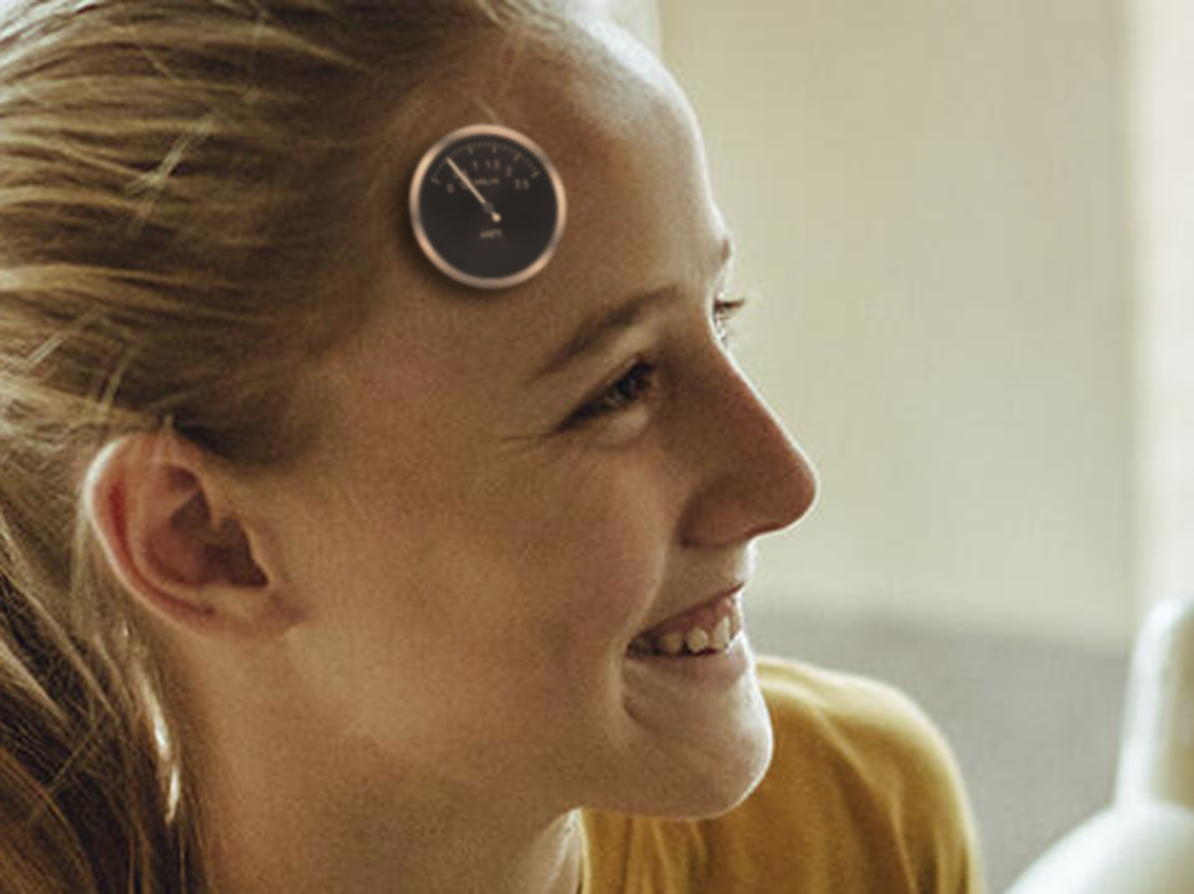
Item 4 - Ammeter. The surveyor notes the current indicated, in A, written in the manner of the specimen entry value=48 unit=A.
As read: value=0.5 unit=A
